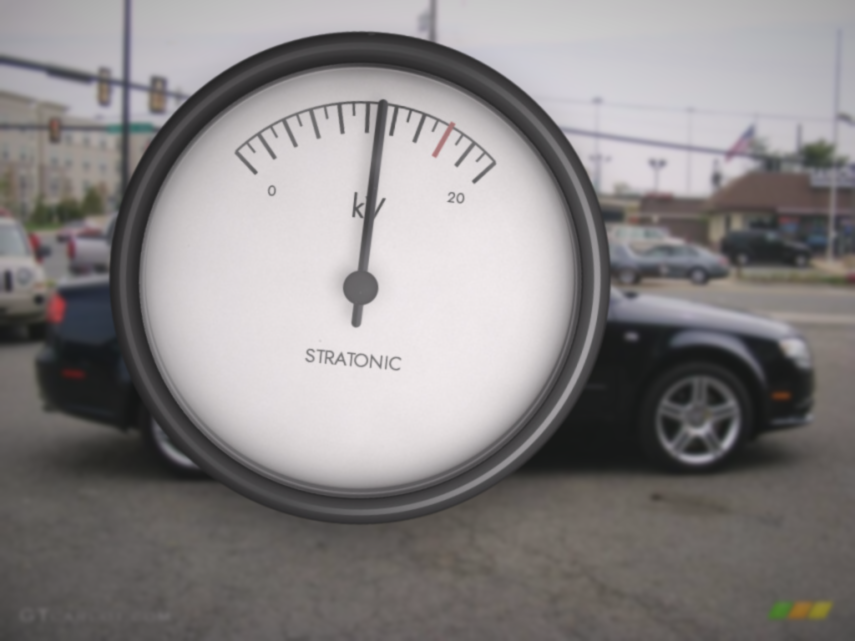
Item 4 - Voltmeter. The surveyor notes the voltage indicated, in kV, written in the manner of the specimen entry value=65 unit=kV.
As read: value=11 unit=kV
